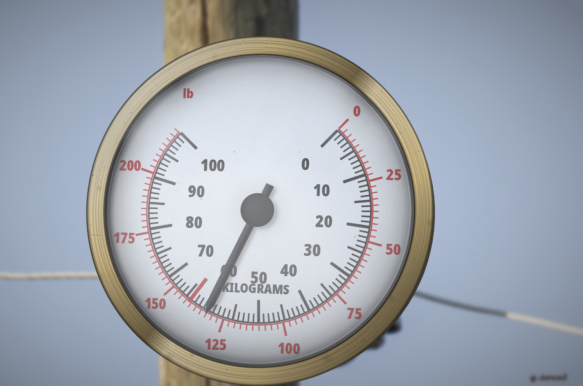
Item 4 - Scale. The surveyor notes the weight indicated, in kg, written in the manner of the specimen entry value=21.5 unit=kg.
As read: value=60 unit=kg
